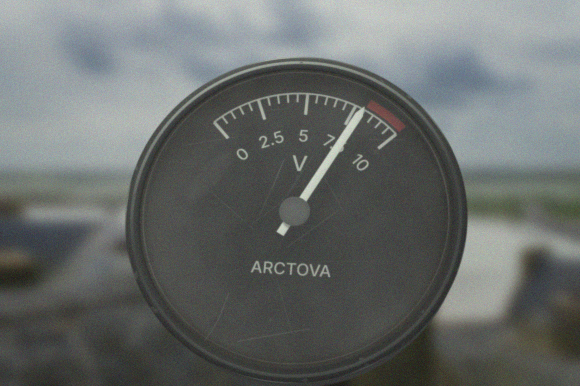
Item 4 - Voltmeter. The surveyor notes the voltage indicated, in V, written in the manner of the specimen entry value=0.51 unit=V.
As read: value=8 unit=V
